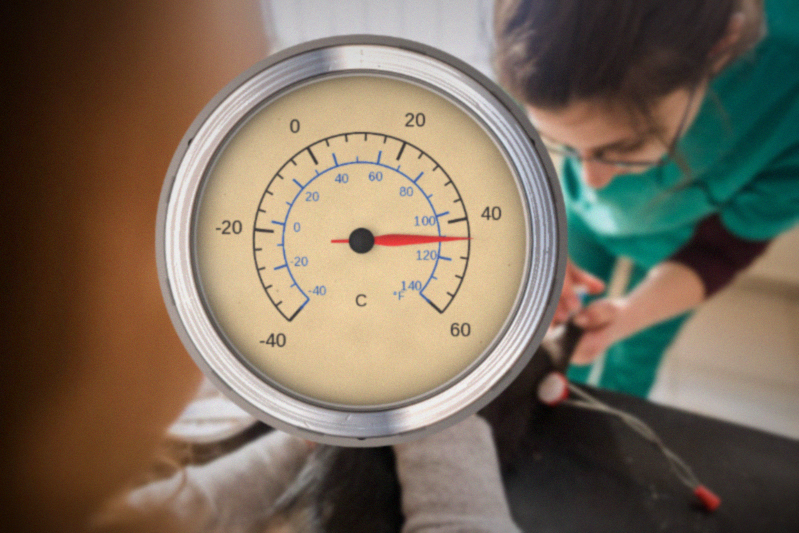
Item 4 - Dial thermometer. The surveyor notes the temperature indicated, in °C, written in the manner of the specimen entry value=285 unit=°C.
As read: value=44 unit=°C
